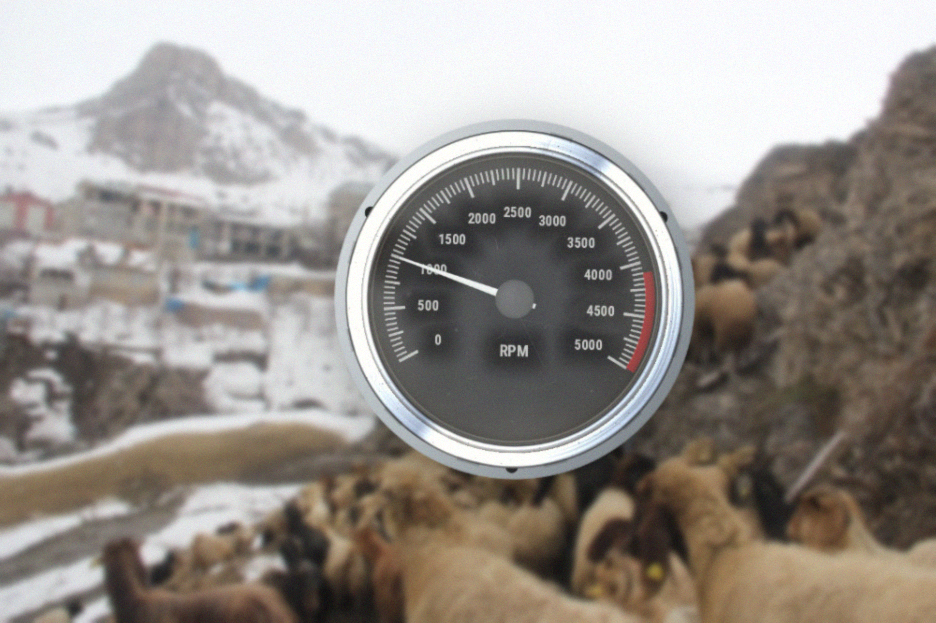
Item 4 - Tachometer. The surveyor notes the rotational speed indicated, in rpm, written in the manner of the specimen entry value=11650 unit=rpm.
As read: value=1000 unit=rpm
